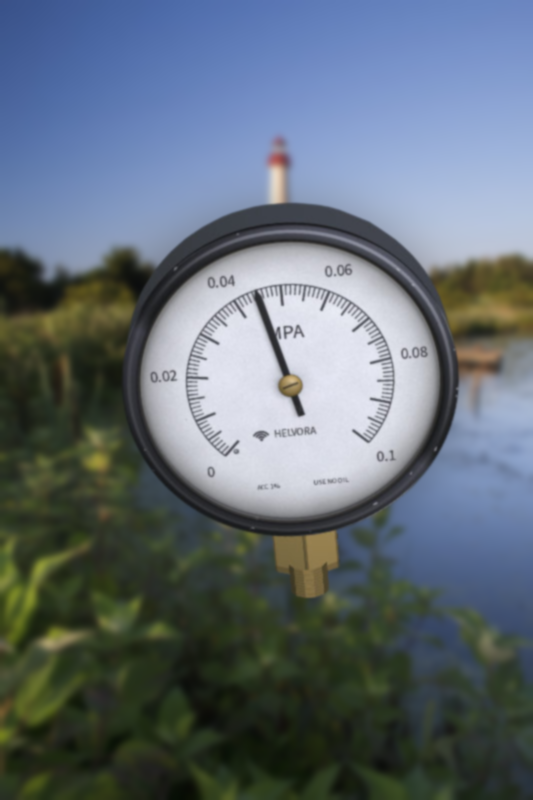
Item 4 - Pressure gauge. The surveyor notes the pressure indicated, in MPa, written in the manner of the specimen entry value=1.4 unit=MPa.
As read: value=0.045 unit=MPa
